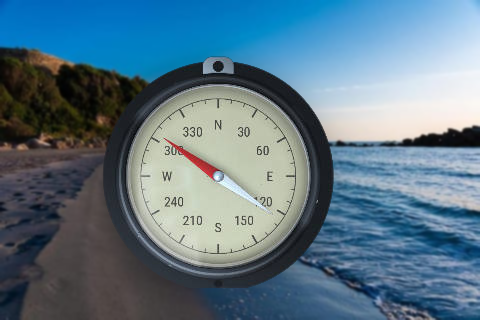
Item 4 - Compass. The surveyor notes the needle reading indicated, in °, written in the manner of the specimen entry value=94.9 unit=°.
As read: value=305 unit=°
